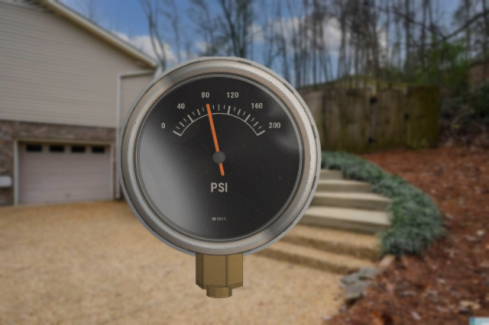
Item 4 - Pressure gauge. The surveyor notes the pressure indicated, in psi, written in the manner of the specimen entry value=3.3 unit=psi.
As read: value=80 unit=psi
